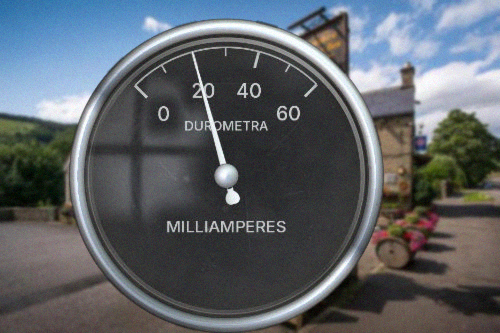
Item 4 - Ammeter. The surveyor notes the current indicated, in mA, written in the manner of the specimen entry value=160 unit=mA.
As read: value=20 unit=mA
